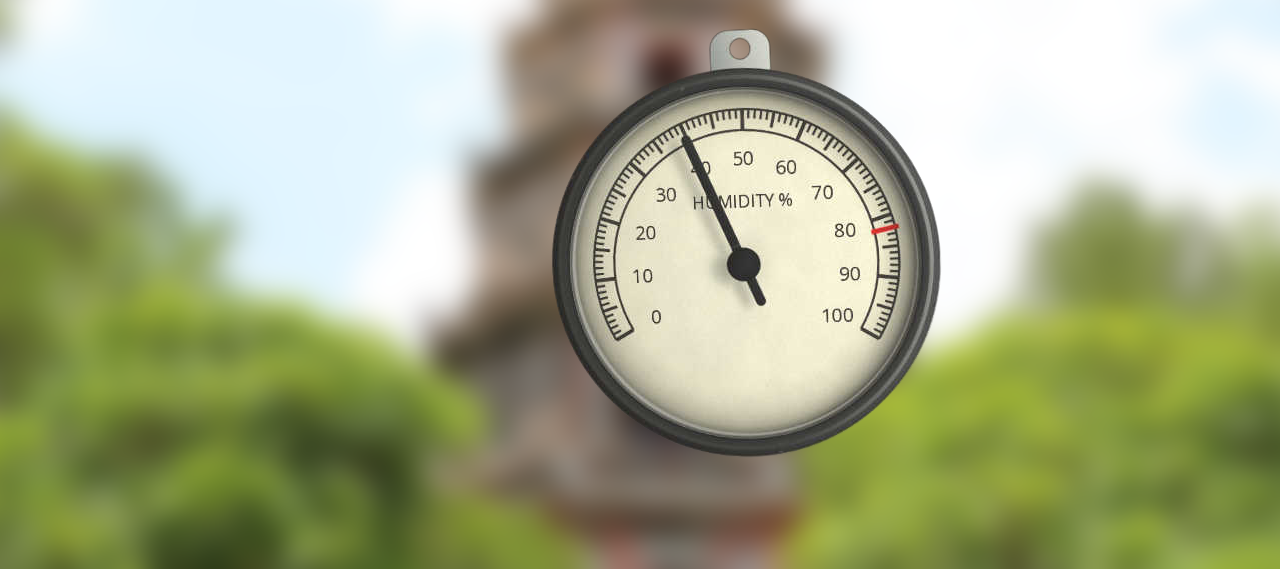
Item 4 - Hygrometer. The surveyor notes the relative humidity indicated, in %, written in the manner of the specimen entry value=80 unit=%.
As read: value=40 unit=%
